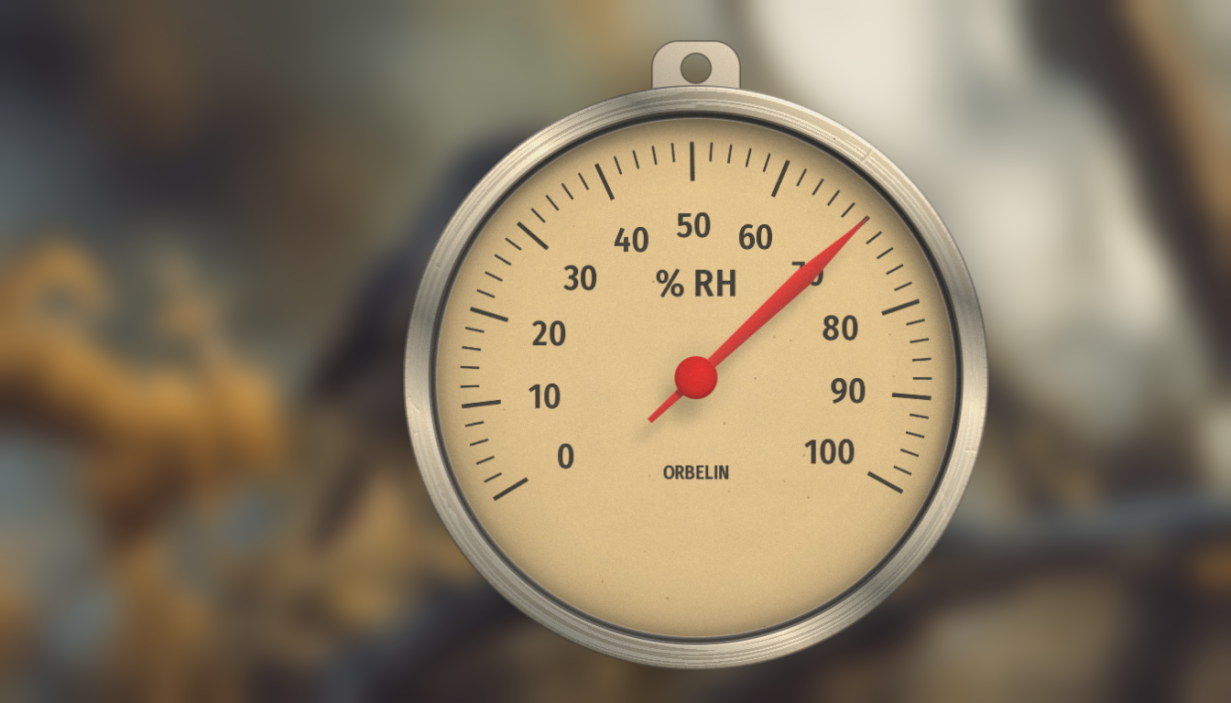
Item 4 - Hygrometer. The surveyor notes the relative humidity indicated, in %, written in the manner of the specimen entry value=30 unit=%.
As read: value=70 unit=%
